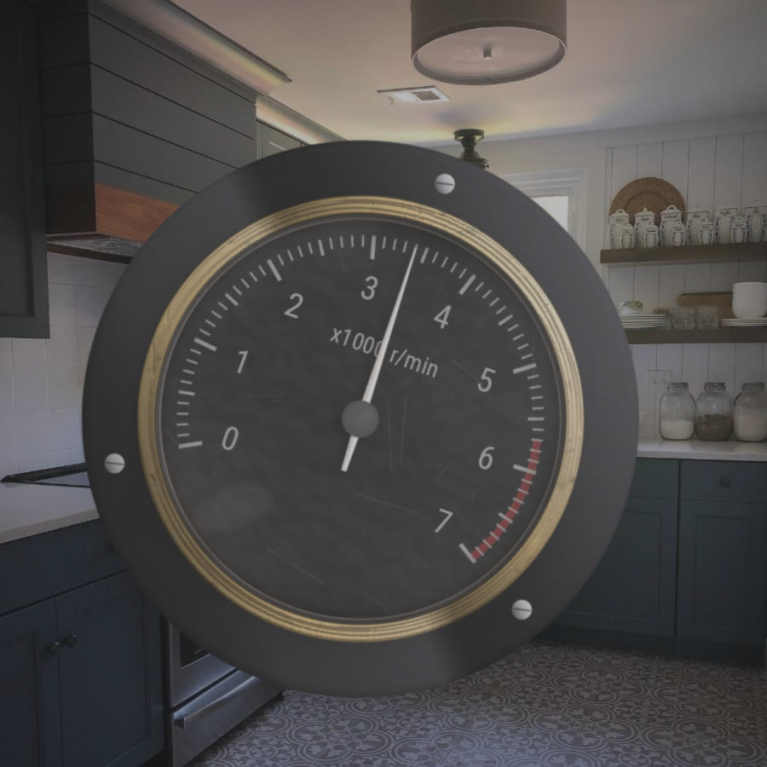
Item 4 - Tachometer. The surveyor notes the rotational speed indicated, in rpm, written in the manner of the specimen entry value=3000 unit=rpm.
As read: value=3400 unit=rpm
